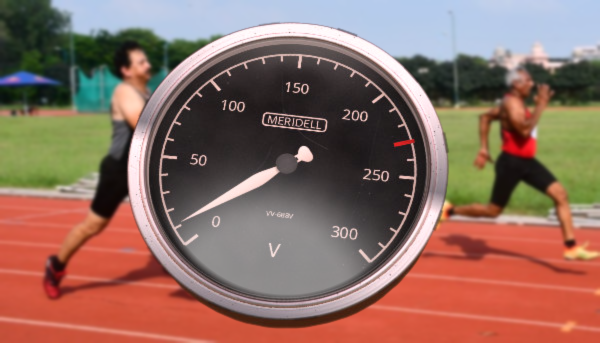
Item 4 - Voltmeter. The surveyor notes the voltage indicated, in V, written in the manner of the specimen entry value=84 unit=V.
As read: value=10 unit=V
